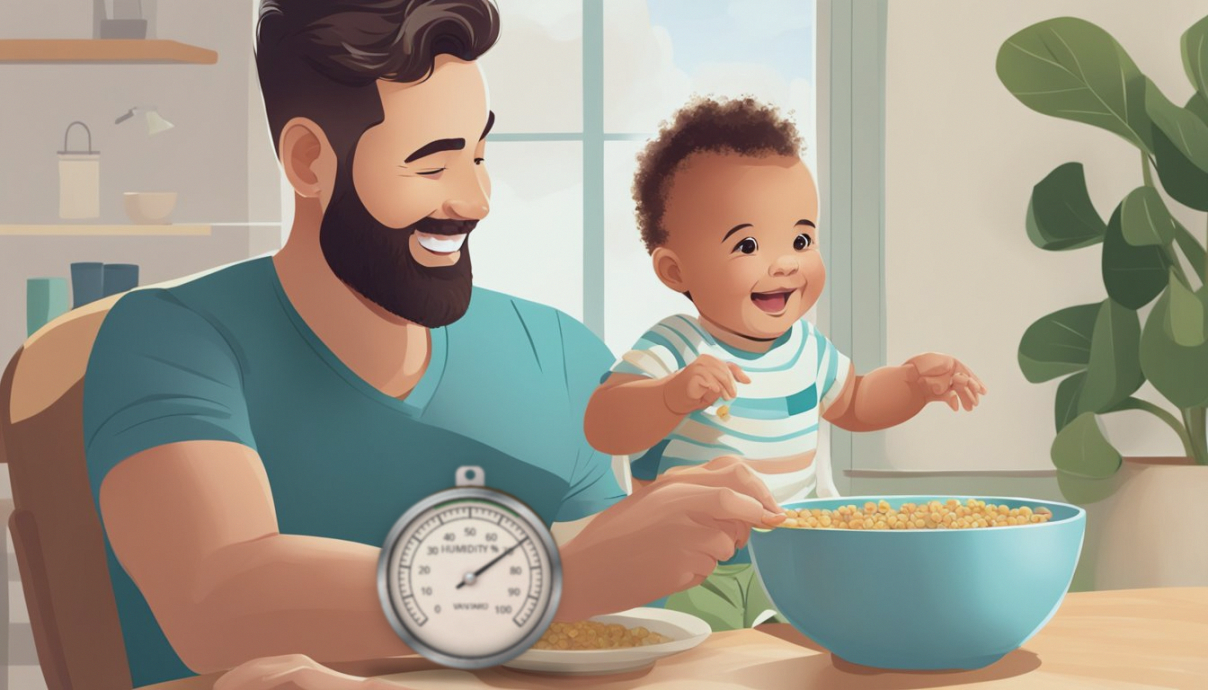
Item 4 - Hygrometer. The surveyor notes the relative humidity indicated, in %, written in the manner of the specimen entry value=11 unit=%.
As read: value=70 unit=%
